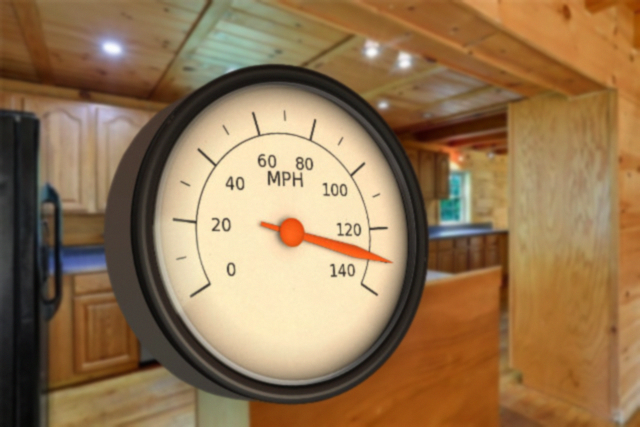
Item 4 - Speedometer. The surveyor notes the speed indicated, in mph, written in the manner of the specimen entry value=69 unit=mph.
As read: value=130 unit=mph
